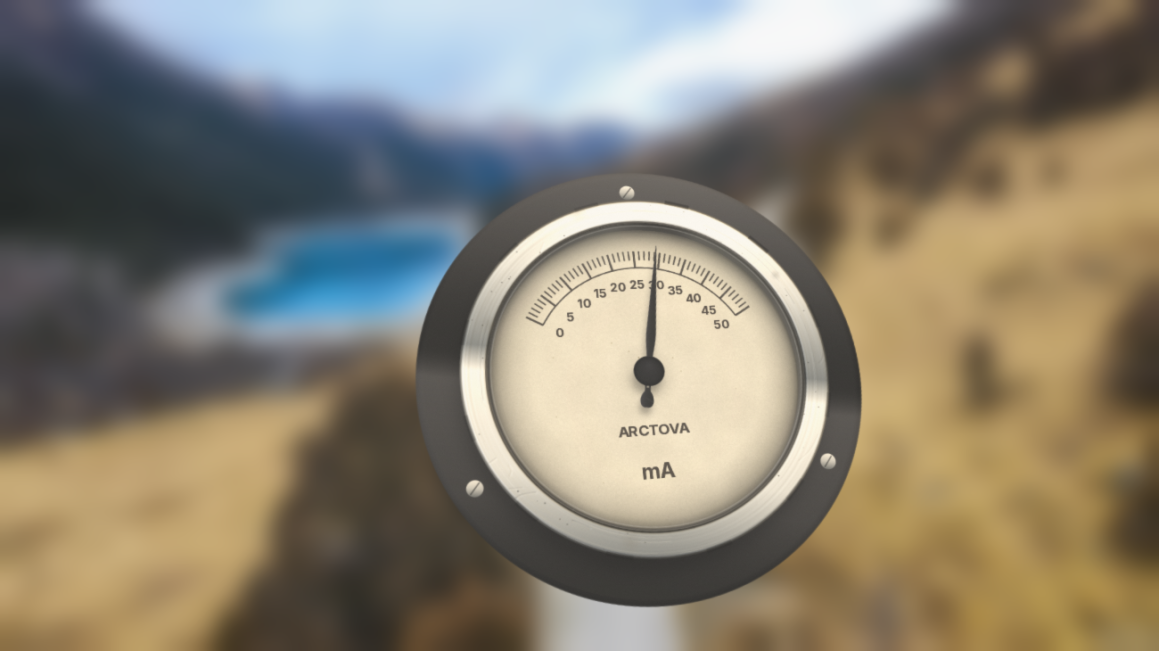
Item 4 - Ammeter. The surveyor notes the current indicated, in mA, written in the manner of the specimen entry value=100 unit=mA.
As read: value=29 unit=mA
